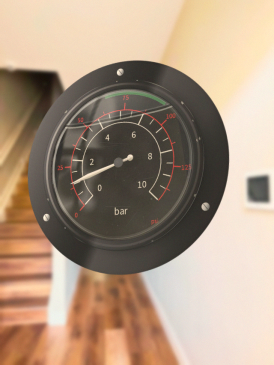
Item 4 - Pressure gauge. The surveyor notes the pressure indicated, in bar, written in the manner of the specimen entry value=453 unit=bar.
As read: value=1 unit=bar
